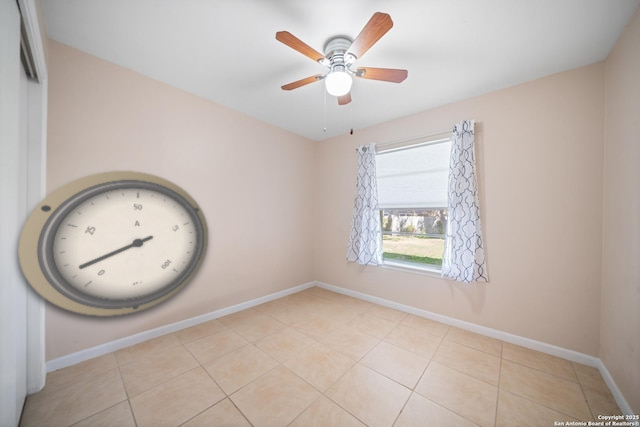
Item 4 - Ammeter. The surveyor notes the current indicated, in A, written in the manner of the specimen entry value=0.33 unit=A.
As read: value=7.5 unit=A
